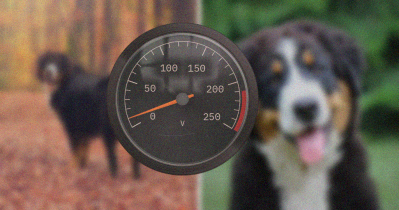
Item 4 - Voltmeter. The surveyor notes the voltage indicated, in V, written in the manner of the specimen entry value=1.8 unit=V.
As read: value=10 unit=V
